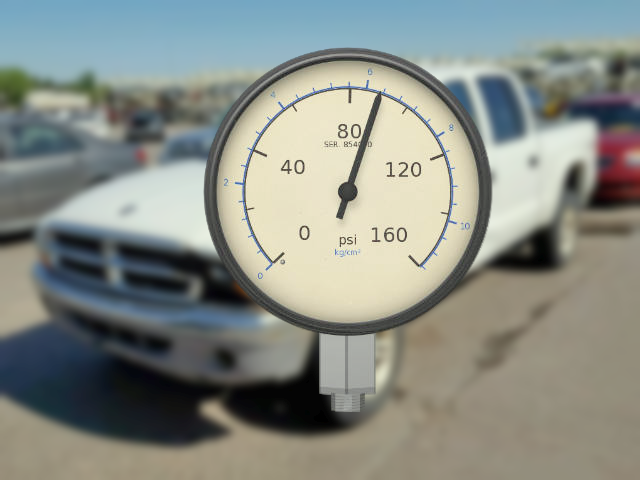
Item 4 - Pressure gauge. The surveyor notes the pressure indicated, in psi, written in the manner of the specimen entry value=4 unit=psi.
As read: value=90 unit=psi
